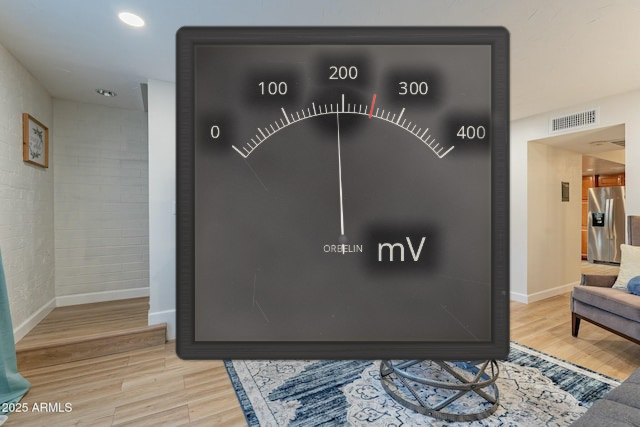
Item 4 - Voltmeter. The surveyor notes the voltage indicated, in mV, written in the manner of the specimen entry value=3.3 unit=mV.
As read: value=190 unit=mV
